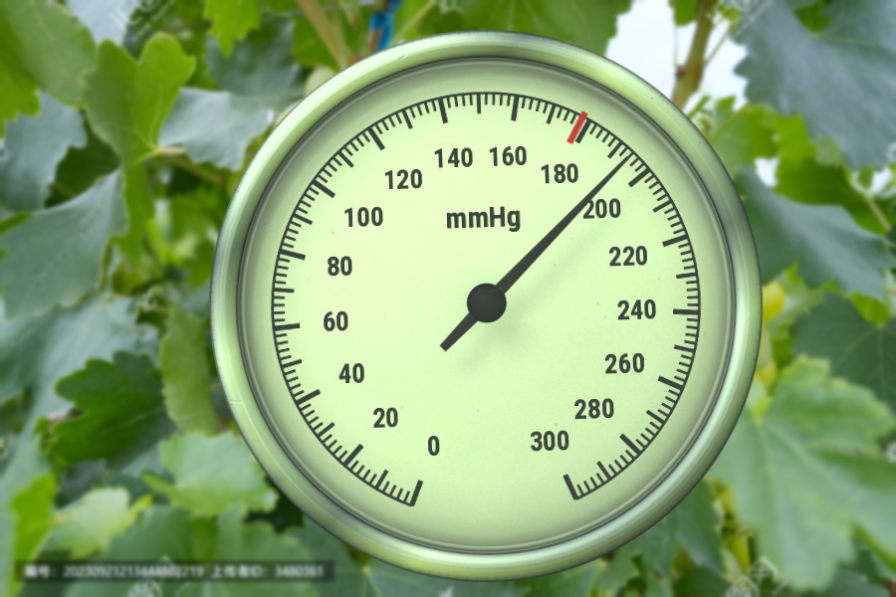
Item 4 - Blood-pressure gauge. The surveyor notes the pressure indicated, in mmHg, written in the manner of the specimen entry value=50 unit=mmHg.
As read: value=194 unit=mmHg
